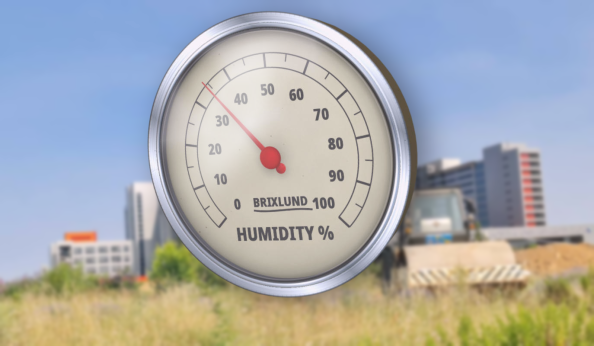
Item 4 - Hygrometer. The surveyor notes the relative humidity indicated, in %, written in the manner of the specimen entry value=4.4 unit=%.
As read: value=35 unit=%
